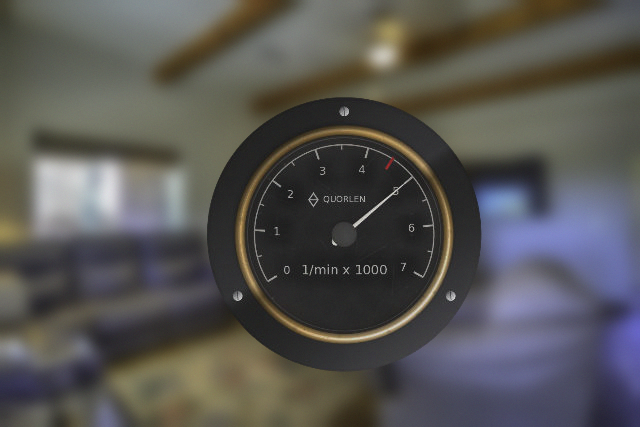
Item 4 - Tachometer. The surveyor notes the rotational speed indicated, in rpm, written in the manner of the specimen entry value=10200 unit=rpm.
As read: value=5000 unit=rpm
